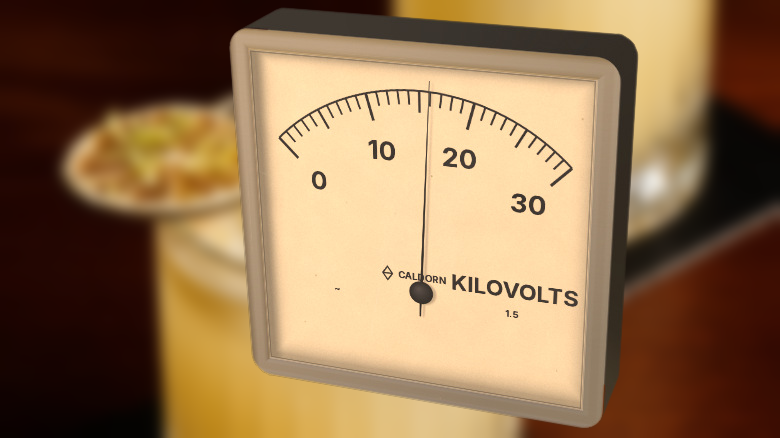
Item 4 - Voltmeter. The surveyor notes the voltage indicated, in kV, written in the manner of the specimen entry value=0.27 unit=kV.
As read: value=16 unit=kV
